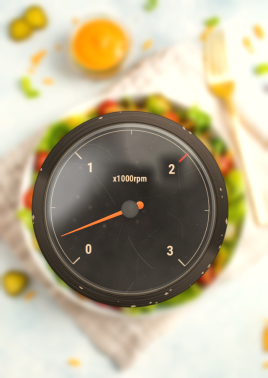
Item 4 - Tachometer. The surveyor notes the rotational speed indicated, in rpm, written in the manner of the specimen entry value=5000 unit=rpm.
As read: value=250 unit=rpm
